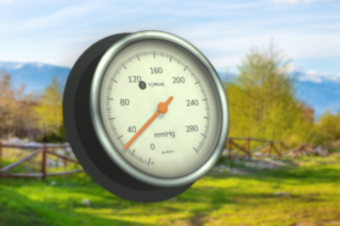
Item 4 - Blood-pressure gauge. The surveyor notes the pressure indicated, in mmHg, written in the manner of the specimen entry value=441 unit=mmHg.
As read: value=30 unit=mmHg
